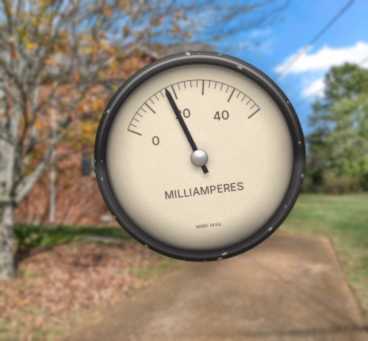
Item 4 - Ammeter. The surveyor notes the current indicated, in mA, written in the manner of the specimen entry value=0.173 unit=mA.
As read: value=18 unit=mA
